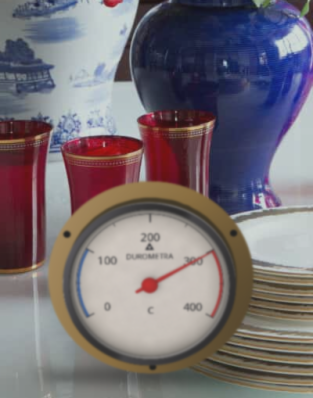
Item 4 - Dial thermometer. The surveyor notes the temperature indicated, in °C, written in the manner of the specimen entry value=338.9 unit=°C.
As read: value=300 unit=°C
